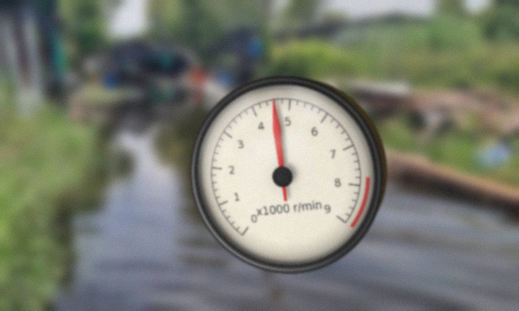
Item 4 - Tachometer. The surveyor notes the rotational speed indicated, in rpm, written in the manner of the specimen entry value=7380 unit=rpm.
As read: value=4600 unit=rpm
